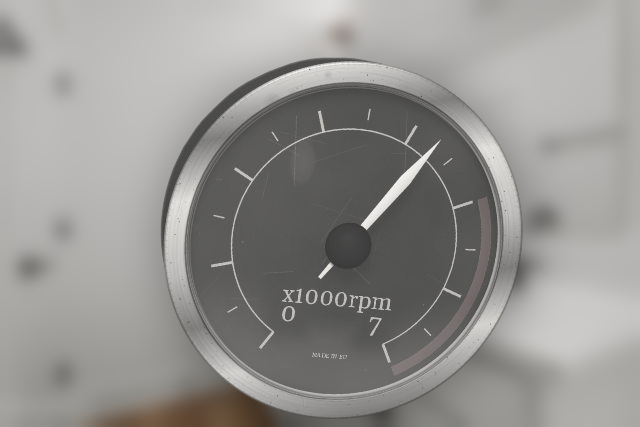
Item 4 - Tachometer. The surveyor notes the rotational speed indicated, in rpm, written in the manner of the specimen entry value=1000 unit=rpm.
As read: value=4250 unit=rpm
